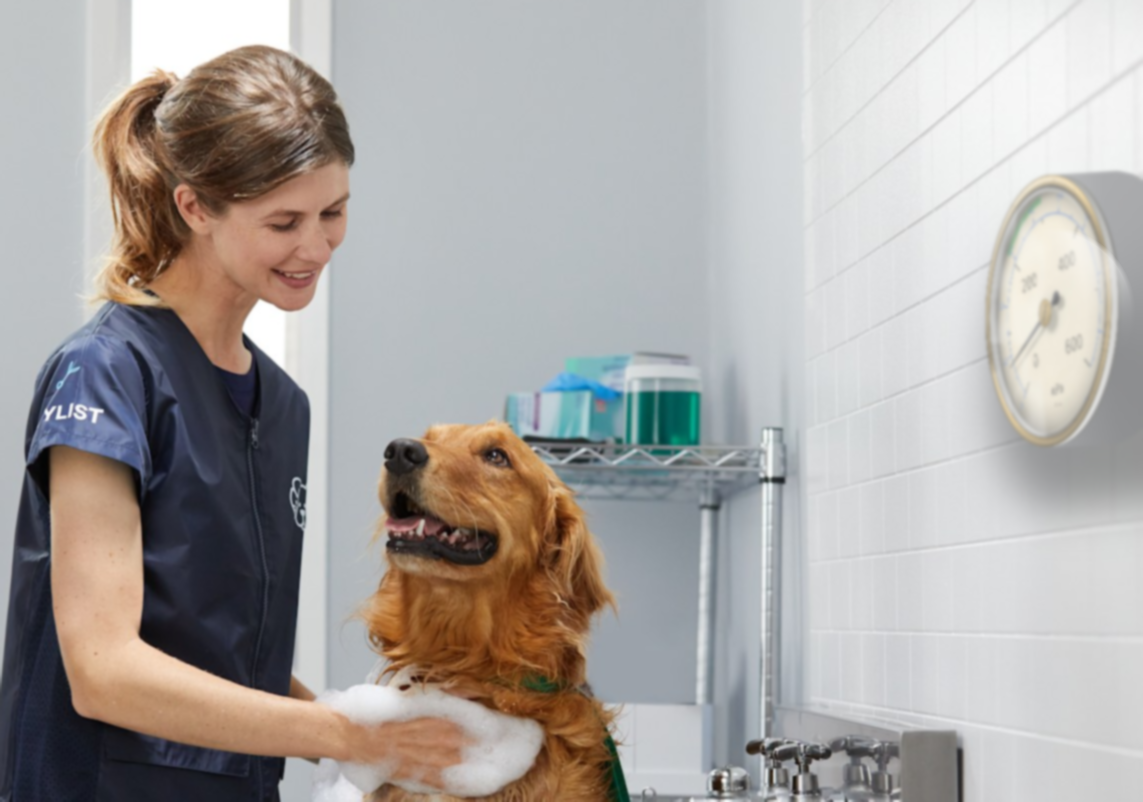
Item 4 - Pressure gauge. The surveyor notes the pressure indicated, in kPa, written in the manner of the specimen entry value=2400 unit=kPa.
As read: value=50 unit=kPa
